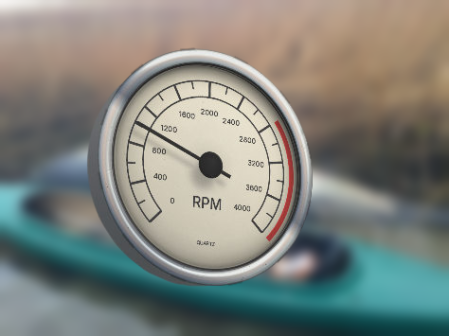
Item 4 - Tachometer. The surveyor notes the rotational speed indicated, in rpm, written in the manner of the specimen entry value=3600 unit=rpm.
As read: value=1000 unit=rpm
